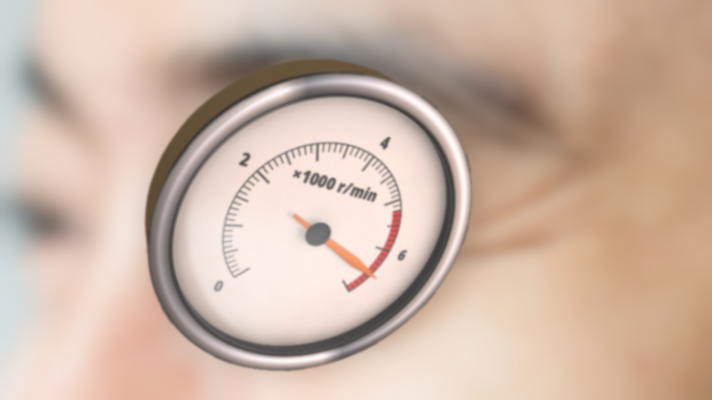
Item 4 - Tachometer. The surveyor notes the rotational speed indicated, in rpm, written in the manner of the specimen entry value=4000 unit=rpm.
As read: value=6500 unit=rpm
